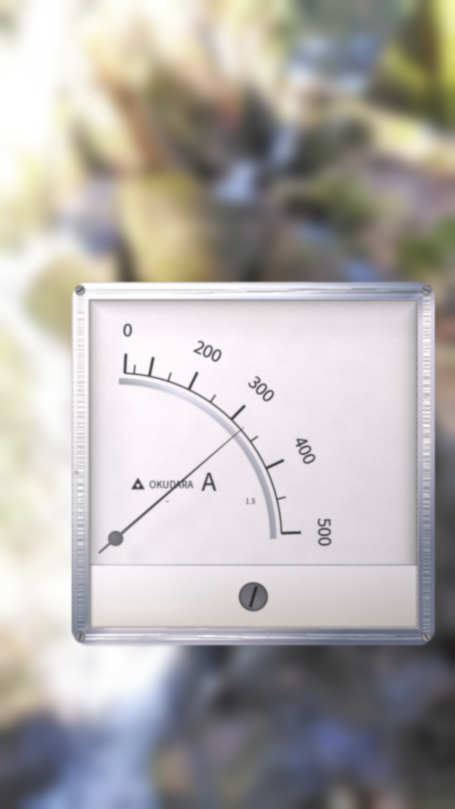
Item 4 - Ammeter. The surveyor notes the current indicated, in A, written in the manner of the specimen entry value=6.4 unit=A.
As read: value=325 unit=A
